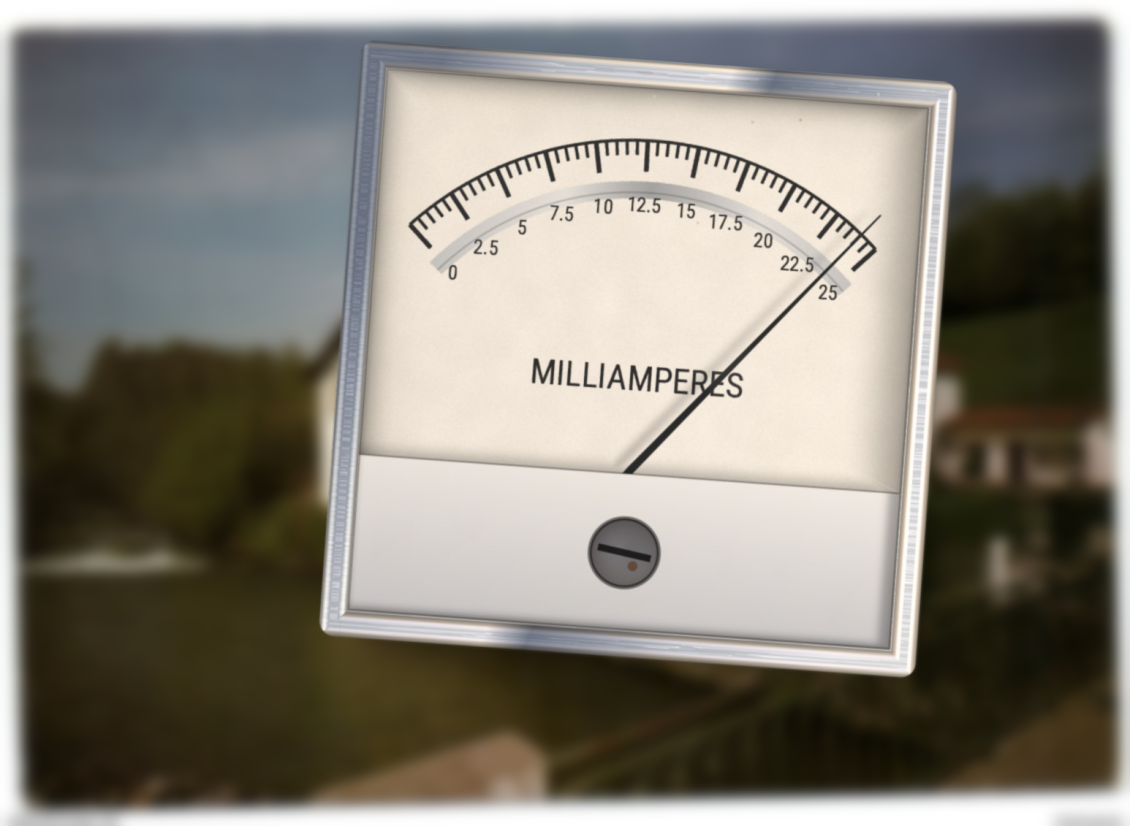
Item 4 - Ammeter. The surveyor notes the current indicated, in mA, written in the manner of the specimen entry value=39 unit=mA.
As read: value=24 unit=mA
